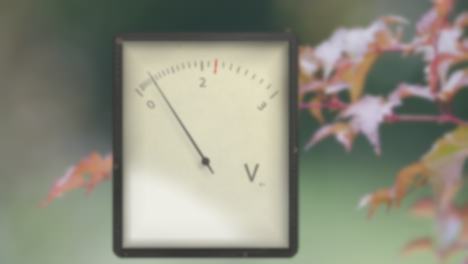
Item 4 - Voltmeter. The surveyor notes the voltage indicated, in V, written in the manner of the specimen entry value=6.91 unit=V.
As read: value=1 unit=V
